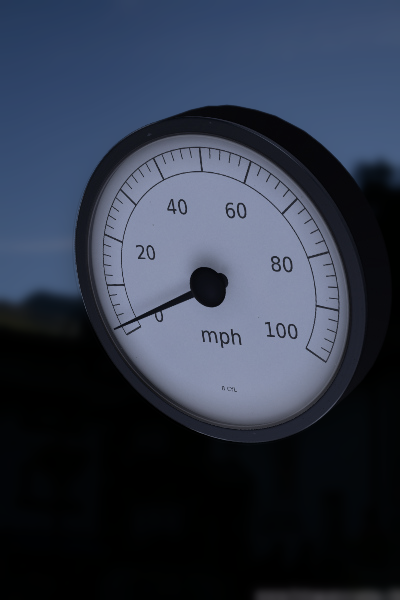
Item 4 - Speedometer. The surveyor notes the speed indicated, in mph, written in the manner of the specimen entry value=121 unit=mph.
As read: value=2 unit=mph
